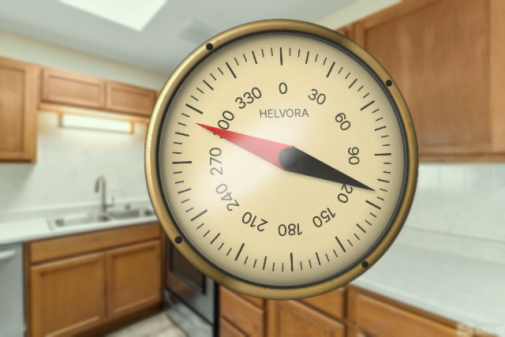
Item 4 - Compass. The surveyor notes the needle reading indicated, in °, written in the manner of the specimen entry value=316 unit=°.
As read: value=292.5 unit=°
